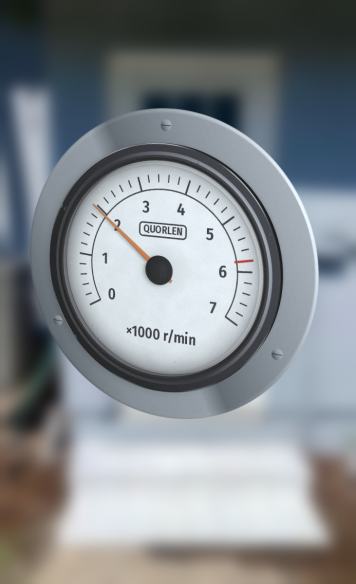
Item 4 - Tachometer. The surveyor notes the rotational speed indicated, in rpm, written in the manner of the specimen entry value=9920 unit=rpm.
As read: value=2000 unit=rpm
